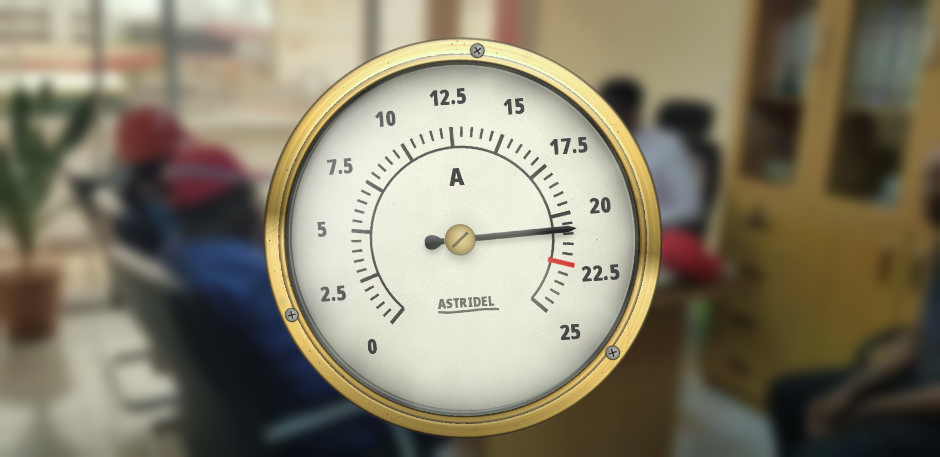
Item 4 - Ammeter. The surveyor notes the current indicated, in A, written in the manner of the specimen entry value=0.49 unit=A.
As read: value=20.75 unit=A
